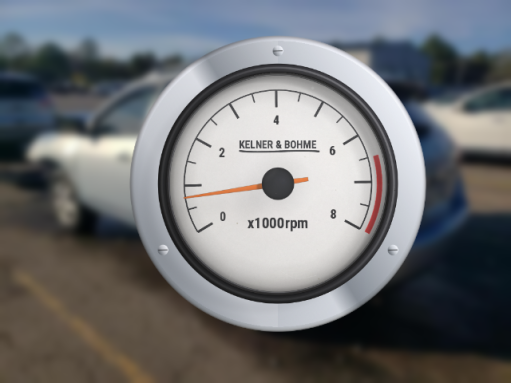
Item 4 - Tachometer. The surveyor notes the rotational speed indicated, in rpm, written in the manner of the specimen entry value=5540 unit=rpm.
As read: value=750 unit=rpm
